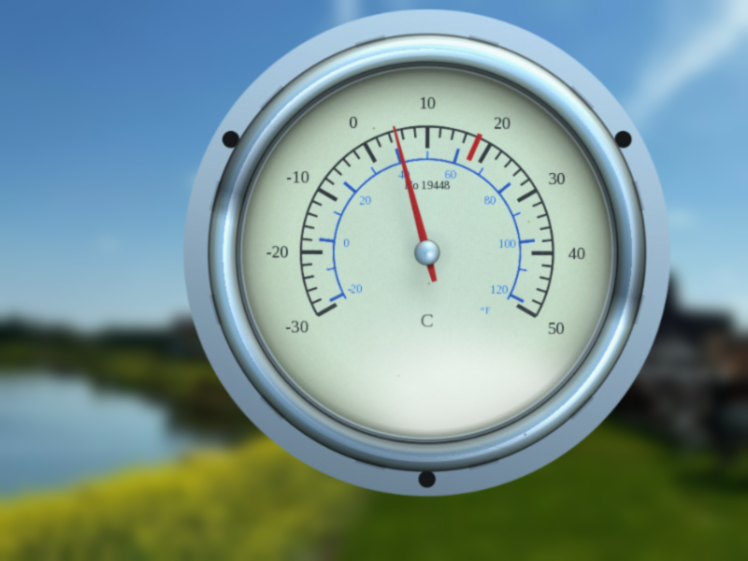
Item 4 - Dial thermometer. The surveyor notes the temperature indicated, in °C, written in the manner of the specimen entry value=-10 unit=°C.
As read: value=5 unit=°C
